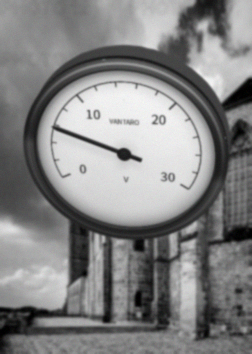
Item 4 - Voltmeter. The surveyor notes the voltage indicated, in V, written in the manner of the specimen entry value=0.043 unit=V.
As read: value=6 unit=V
